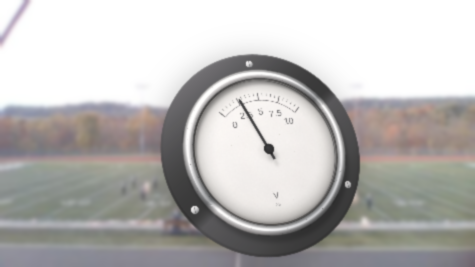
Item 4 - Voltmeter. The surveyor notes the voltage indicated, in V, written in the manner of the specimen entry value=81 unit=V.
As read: value=2.5 unit=V
